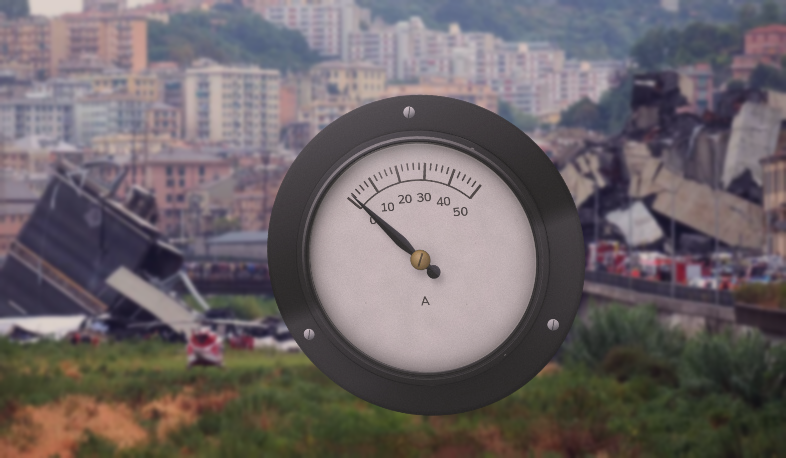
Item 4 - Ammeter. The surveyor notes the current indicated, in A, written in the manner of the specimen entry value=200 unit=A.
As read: value=2 unit=A
